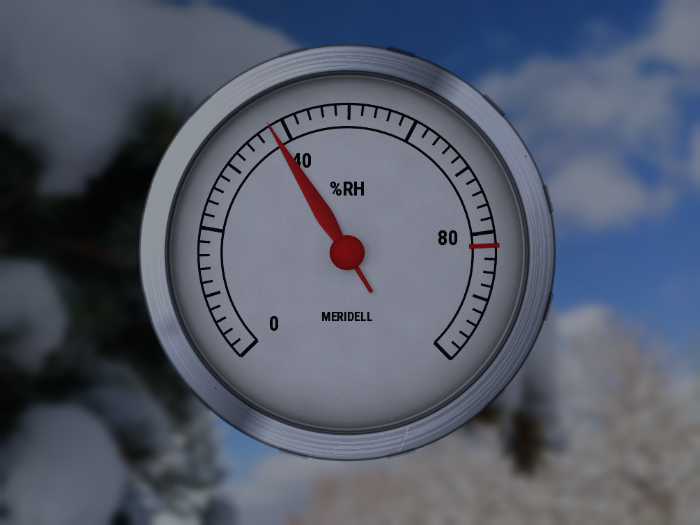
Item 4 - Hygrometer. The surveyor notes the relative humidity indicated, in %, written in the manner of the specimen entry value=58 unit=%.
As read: value=38 unit=%
